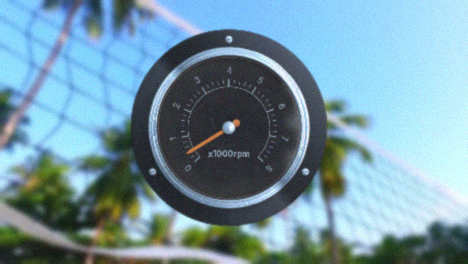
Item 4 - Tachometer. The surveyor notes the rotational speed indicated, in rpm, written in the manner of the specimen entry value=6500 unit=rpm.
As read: value=400 unit=rpm
